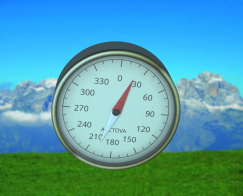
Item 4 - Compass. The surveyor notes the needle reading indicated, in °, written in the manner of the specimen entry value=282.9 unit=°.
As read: value=20 unit=°
